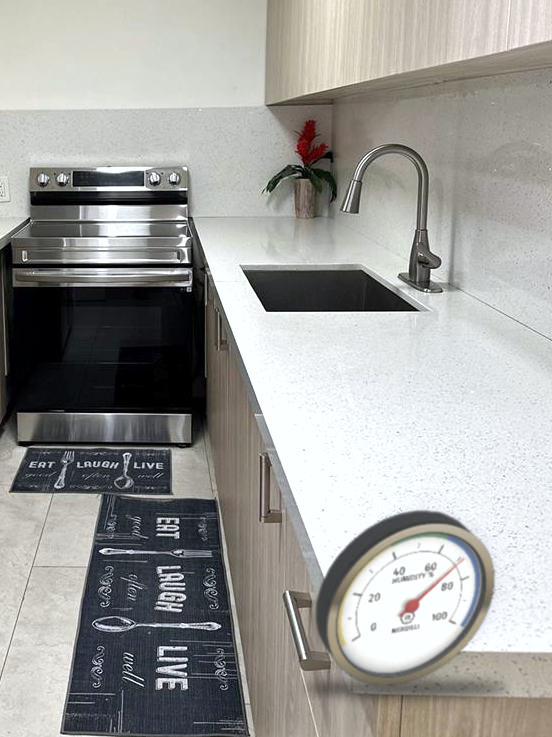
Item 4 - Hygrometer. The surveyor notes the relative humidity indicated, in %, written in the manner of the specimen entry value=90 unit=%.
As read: value=70 unit=%
